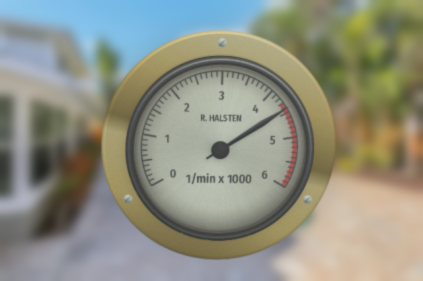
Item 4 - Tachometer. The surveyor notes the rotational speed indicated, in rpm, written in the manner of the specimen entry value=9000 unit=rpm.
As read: value=4400 unit=rpm
